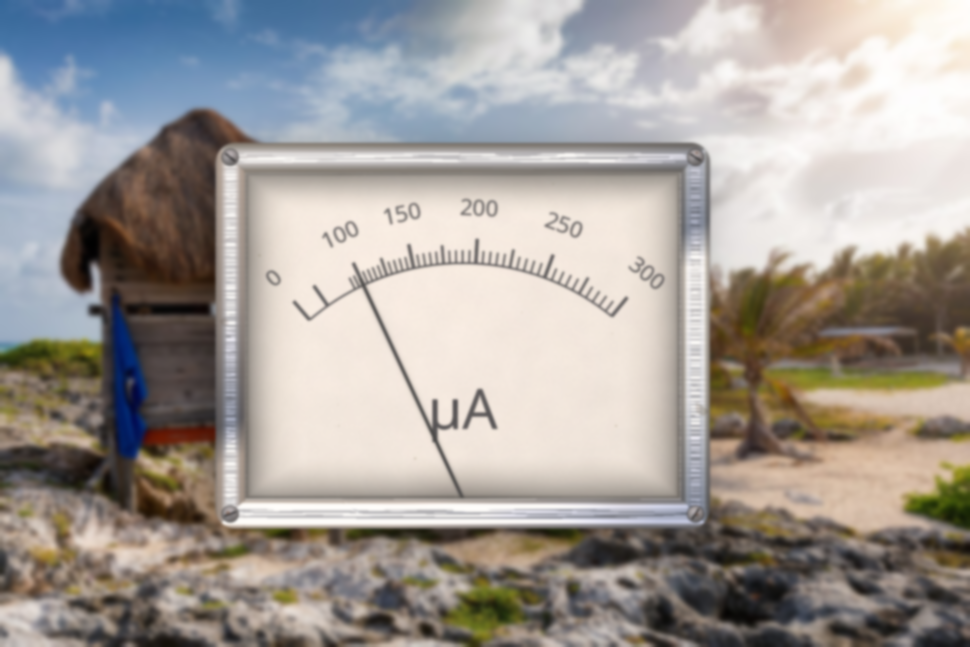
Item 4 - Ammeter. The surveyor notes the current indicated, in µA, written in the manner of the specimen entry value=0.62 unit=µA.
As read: value=100 unit=µA
